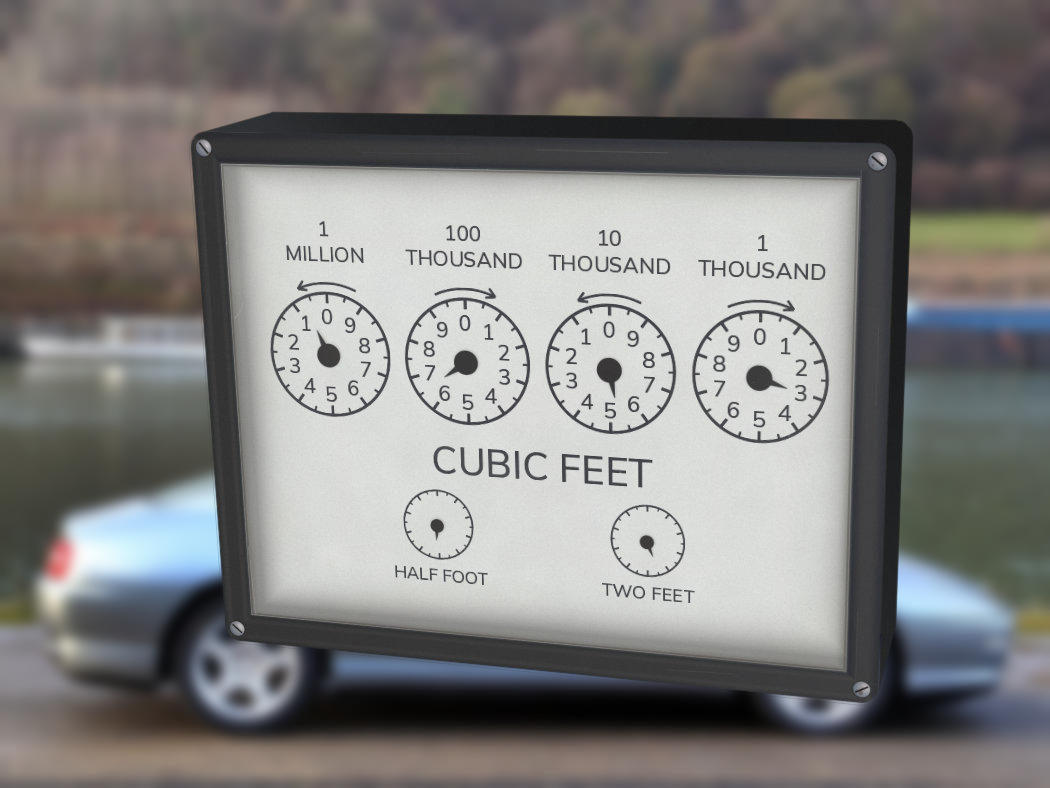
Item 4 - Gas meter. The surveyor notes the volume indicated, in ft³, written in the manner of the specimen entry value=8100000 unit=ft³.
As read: value=65300 unit=ft³
